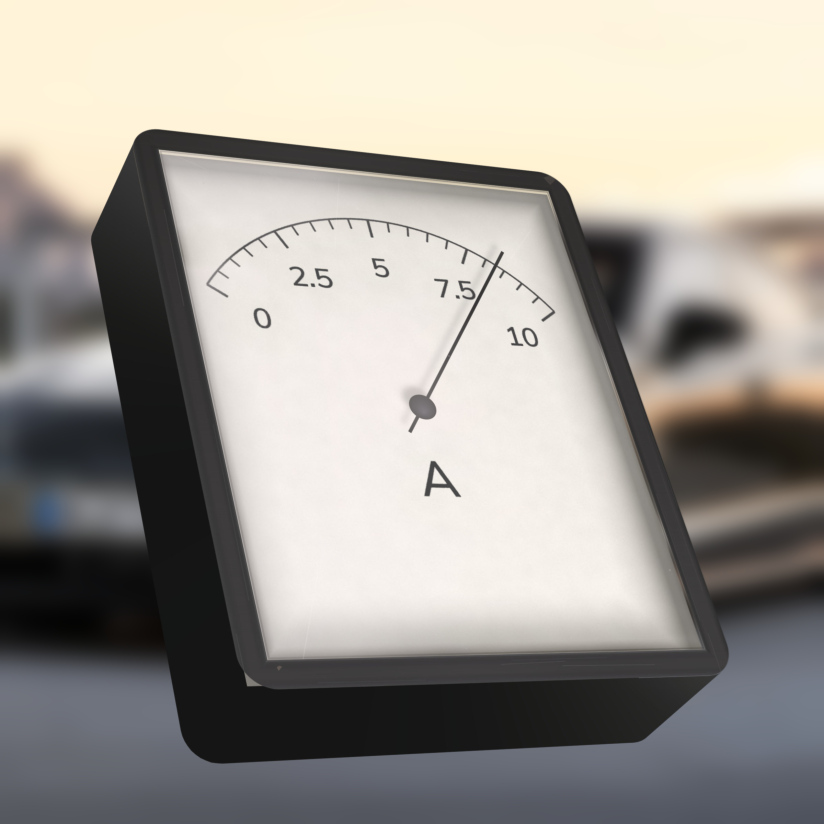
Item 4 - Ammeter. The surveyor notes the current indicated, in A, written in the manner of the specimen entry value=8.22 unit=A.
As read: value=8.25 unit=A
